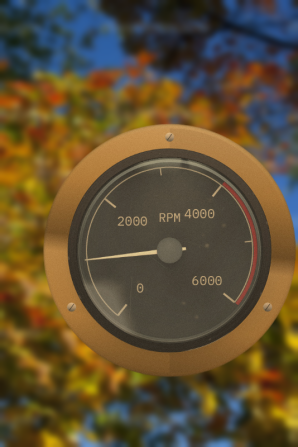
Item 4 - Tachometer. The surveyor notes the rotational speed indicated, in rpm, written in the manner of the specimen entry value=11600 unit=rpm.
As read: value=1000 unit=rpm
